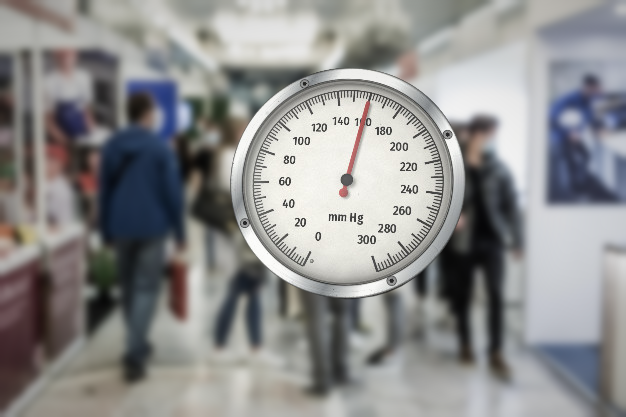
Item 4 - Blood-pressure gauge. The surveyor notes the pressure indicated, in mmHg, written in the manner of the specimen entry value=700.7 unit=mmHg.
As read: value=160 unit=mmHg
